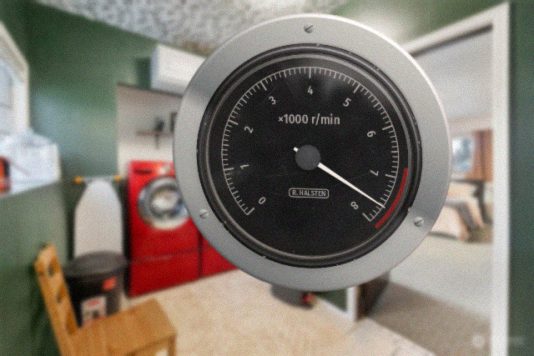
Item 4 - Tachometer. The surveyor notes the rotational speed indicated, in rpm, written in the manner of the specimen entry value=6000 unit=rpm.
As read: value=7600 unit=rpm
